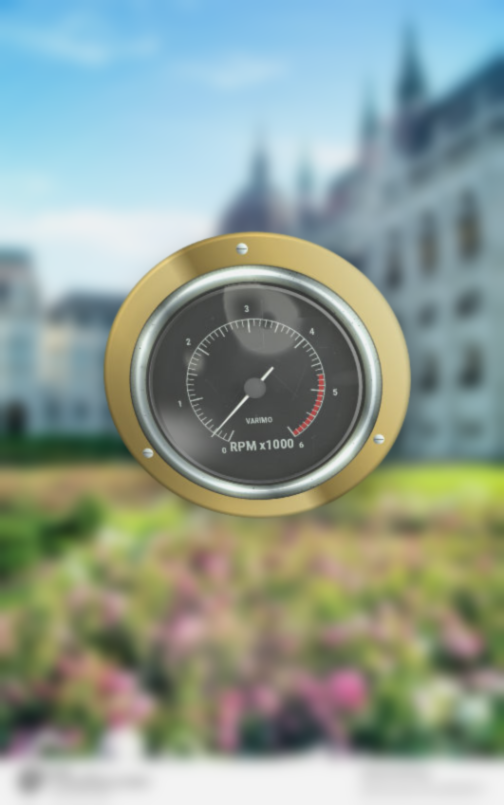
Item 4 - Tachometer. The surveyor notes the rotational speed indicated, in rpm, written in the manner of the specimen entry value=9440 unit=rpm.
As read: value=300 unit=rpm
